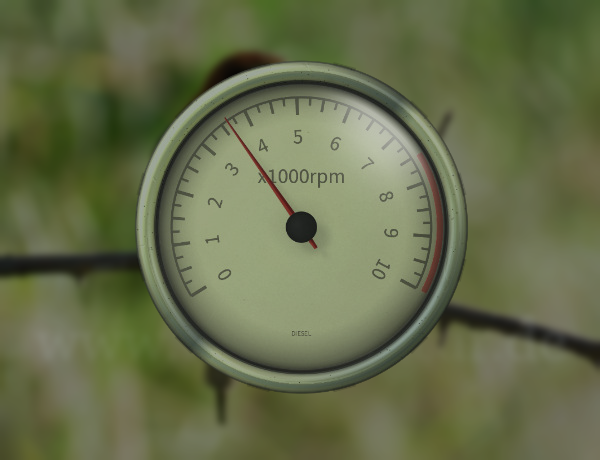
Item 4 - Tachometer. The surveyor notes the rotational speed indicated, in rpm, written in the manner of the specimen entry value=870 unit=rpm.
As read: value=3625 unit=rpm
